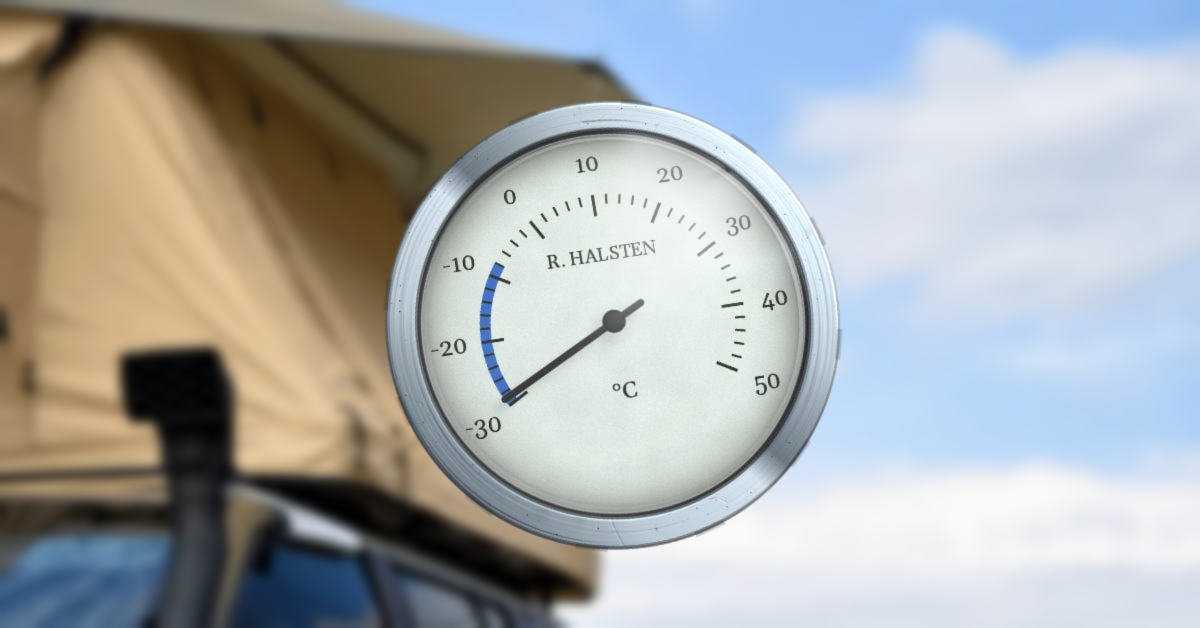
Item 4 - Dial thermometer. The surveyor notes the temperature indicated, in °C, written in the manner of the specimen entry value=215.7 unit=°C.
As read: value=-29 unit=°C
